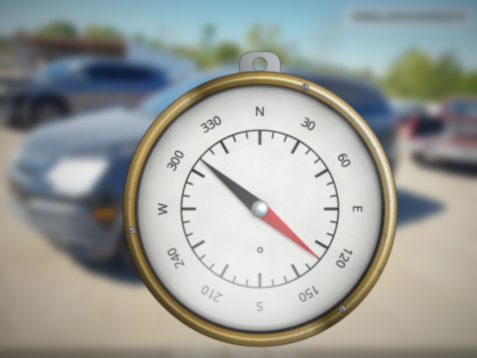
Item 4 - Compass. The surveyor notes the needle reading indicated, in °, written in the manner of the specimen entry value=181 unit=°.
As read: value=130 unit=°
